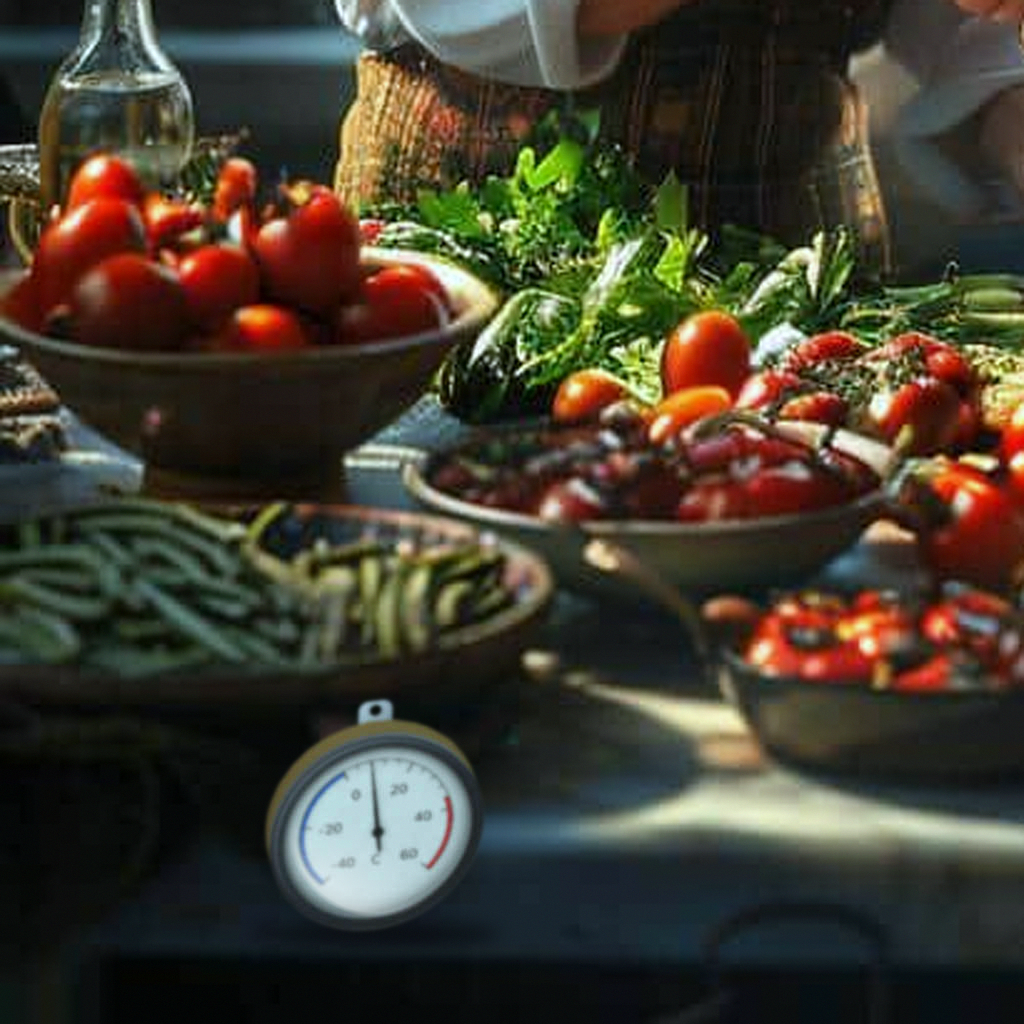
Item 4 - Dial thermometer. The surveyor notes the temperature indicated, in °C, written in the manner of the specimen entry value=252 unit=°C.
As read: value=8 unit=°C
